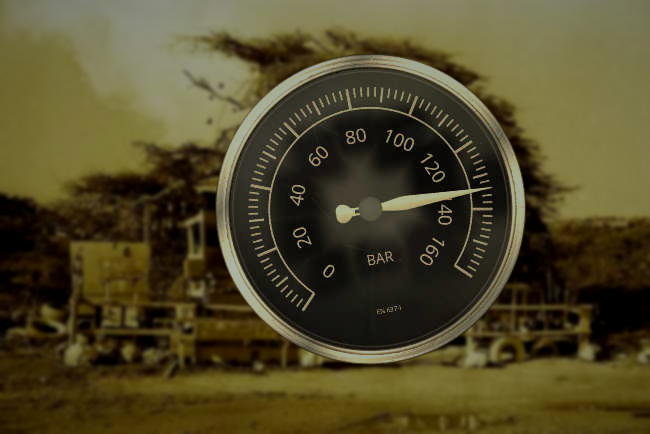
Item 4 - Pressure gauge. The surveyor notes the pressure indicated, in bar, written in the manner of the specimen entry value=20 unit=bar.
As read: value=134 unit=bar
